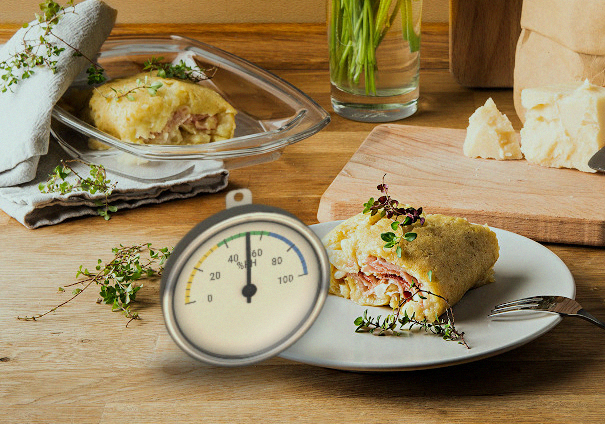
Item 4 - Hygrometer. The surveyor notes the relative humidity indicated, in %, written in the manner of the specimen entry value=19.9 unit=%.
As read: value=52 unit=%
